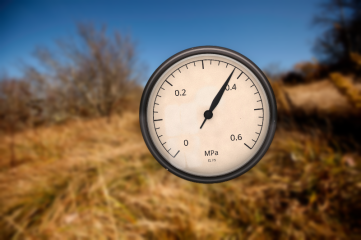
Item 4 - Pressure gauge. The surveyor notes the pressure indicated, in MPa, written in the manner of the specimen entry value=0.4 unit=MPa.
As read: value=0.38 unit=MPa
